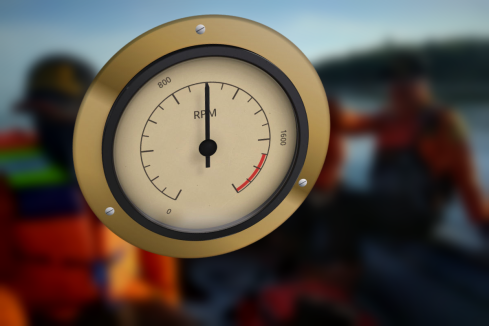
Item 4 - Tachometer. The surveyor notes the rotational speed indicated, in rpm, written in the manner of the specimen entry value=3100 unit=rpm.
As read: value=1000 unit=rpm
